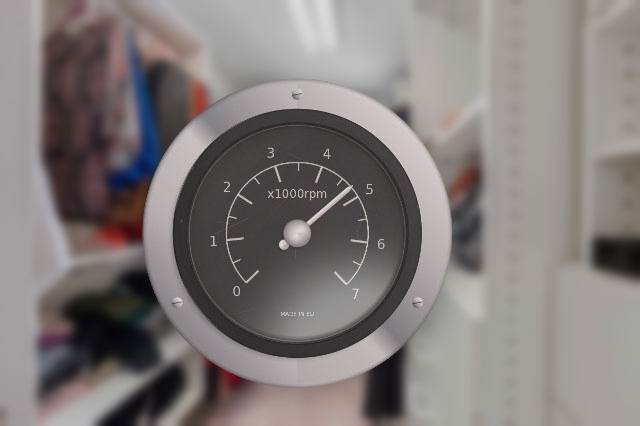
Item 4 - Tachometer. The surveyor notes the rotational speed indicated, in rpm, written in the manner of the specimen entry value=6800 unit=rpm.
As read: value=4750 unit=rpm
